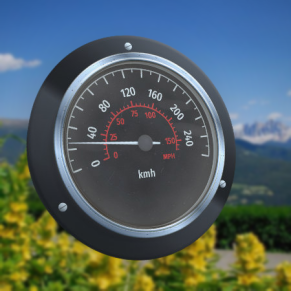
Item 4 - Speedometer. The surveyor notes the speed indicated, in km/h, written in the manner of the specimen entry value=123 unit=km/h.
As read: value=25 unit=km/h
